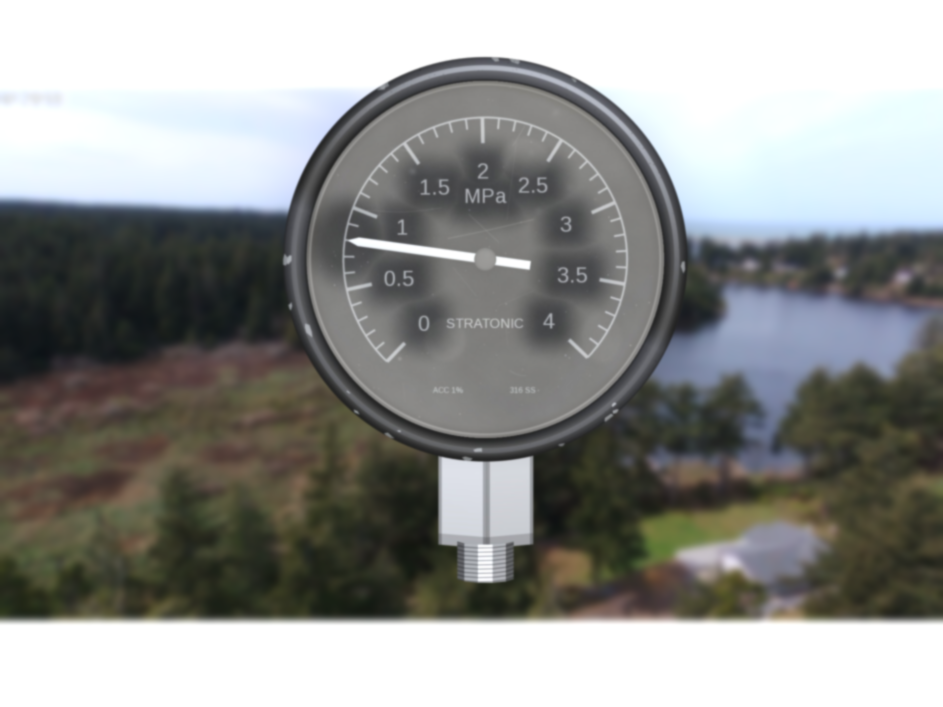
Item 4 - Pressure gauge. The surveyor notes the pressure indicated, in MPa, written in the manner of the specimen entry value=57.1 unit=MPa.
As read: value=0.8 unit=MPa
